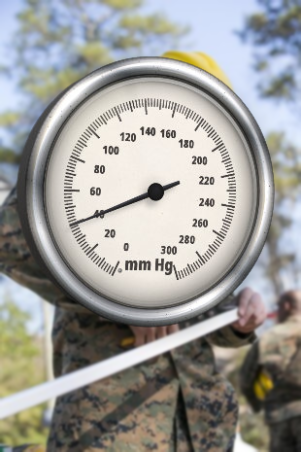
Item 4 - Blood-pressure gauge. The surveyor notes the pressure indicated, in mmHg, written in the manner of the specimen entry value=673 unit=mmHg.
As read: value=40 unit=mmHg
